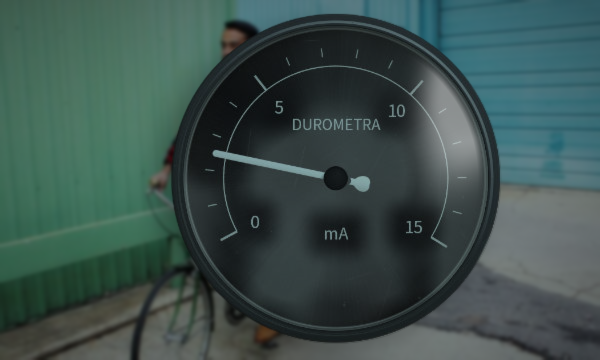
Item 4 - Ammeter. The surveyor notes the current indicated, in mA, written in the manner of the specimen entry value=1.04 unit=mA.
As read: value=2.5 unit=mA
